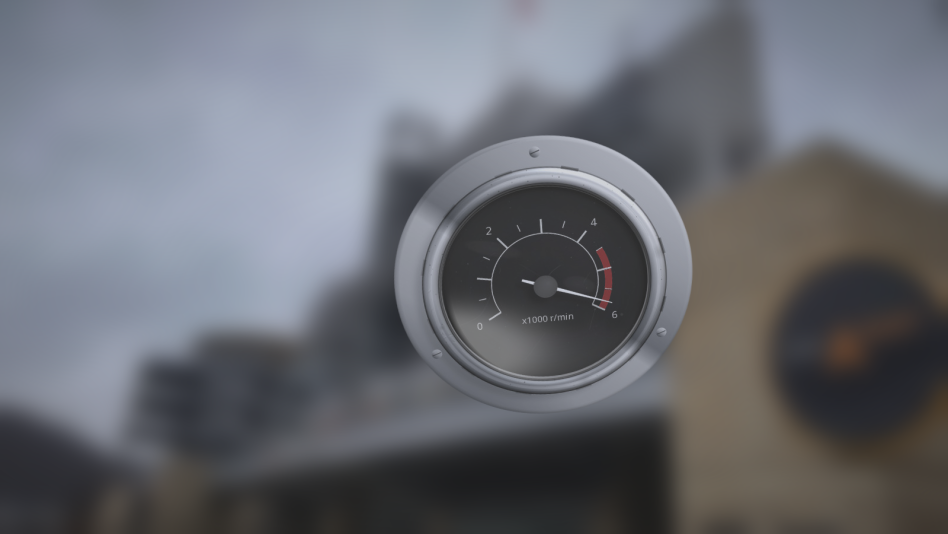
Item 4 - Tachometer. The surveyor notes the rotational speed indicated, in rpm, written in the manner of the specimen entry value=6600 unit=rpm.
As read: value=5750 unit=rpm
